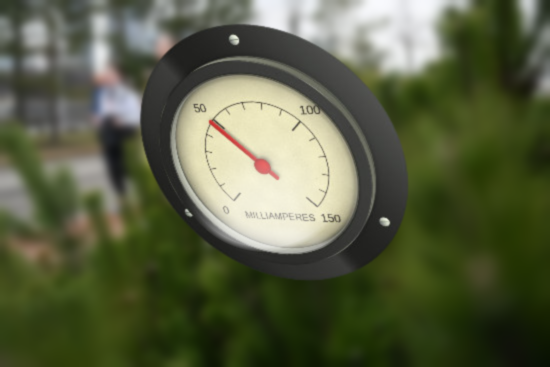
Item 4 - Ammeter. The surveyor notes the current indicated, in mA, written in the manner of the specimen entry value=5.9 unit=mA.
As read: value=50 unit=mA
